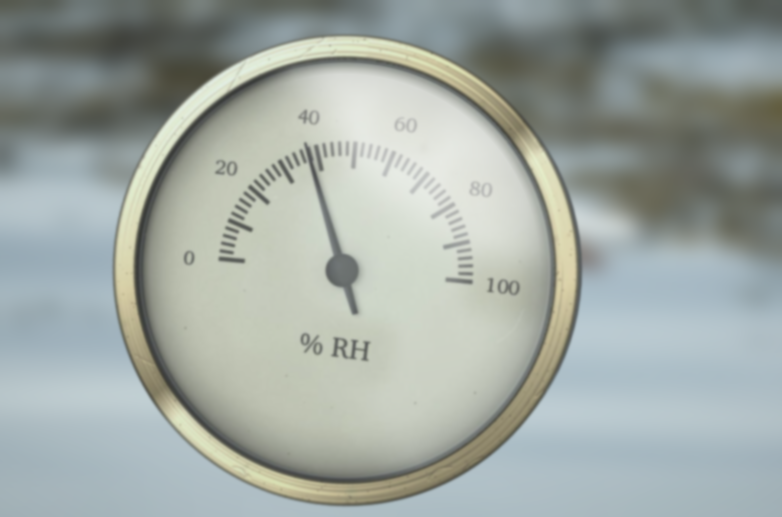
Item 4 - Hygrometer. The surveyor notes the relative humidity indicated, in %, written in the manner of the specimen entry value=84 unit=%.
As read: value=38 unit=%
